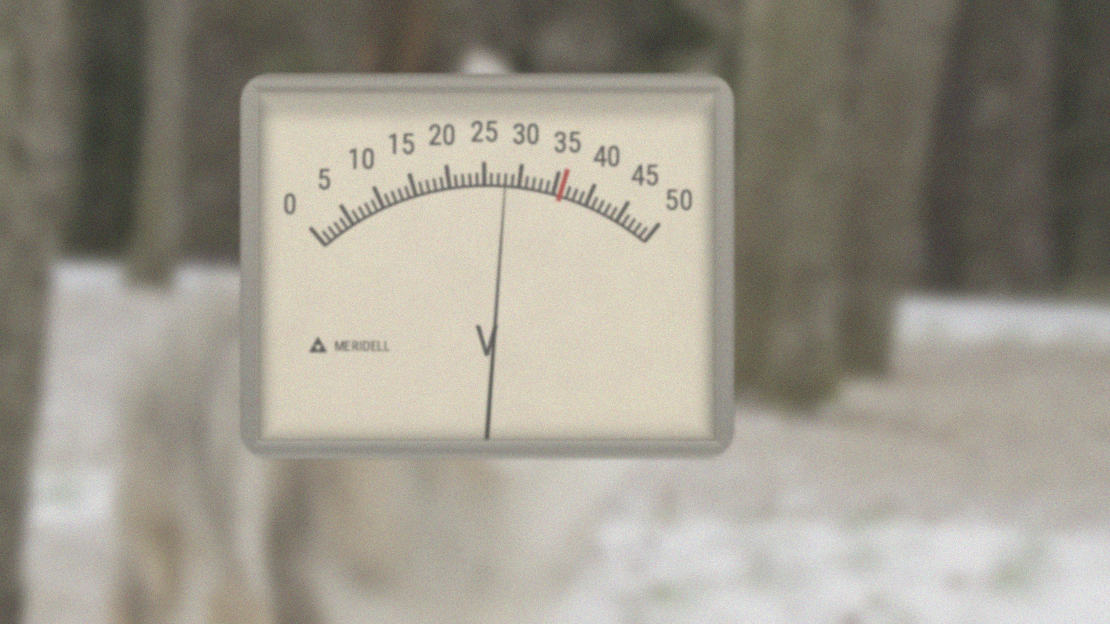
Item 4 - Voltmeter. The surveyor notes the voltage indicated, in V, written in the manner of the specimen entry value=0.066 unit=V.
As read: value=28 unit=V
